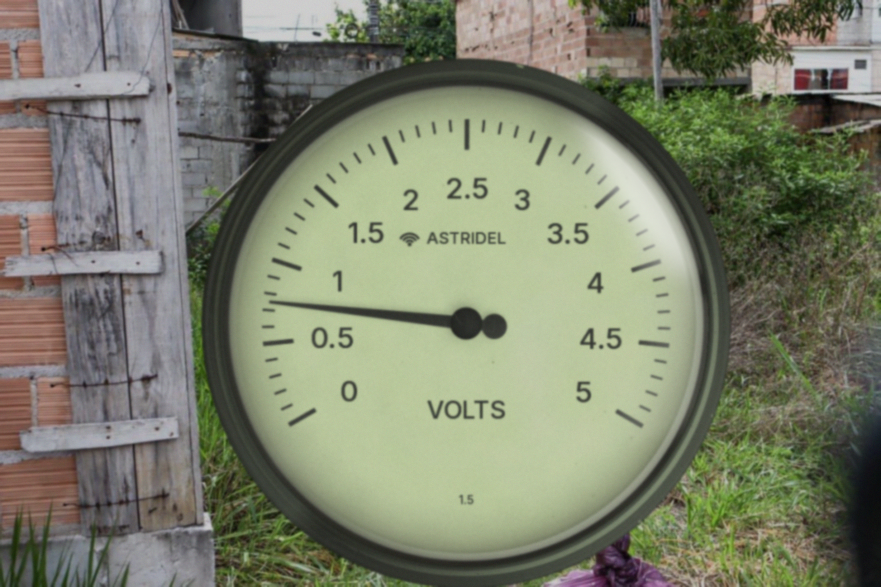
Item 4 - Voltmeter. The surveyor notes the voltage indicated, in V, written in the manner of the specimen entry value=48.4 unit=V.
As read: value=0.75 unit=V
